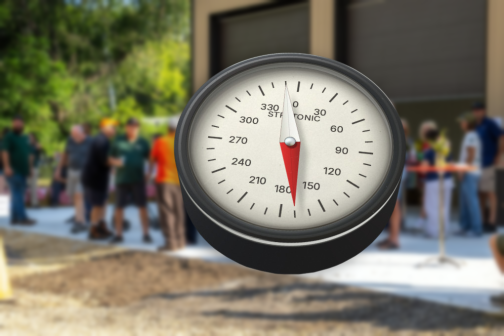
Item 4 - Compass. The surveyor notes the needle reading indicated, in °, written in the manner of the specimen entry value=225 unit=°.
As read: value=170 unit=°
